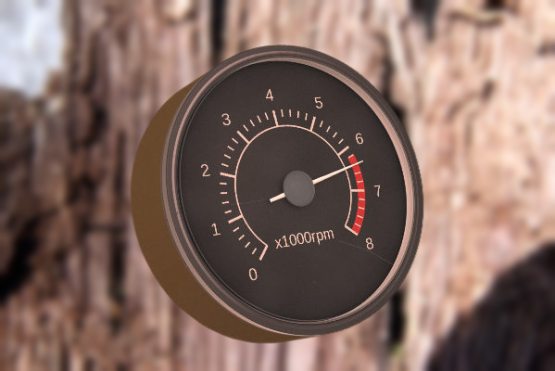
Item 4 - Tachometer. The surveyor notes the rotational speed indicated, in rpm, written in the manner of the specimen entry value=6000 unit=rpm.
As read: value=6400 unit=rpm
